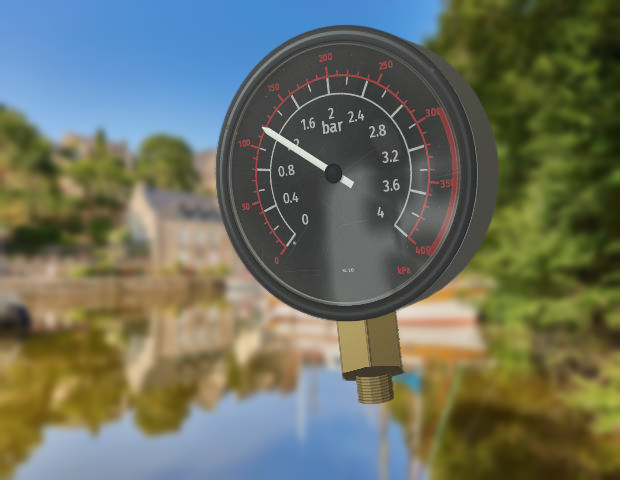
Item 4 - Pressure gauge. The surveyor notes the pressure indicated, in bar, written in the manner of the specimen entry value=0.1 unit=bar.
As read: value=1.2 unit=bar
